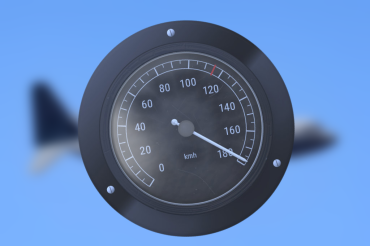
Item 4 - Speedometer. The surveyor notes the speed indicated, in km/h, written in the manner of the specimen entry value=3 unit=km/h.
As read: value=177.5 unit=km/h
